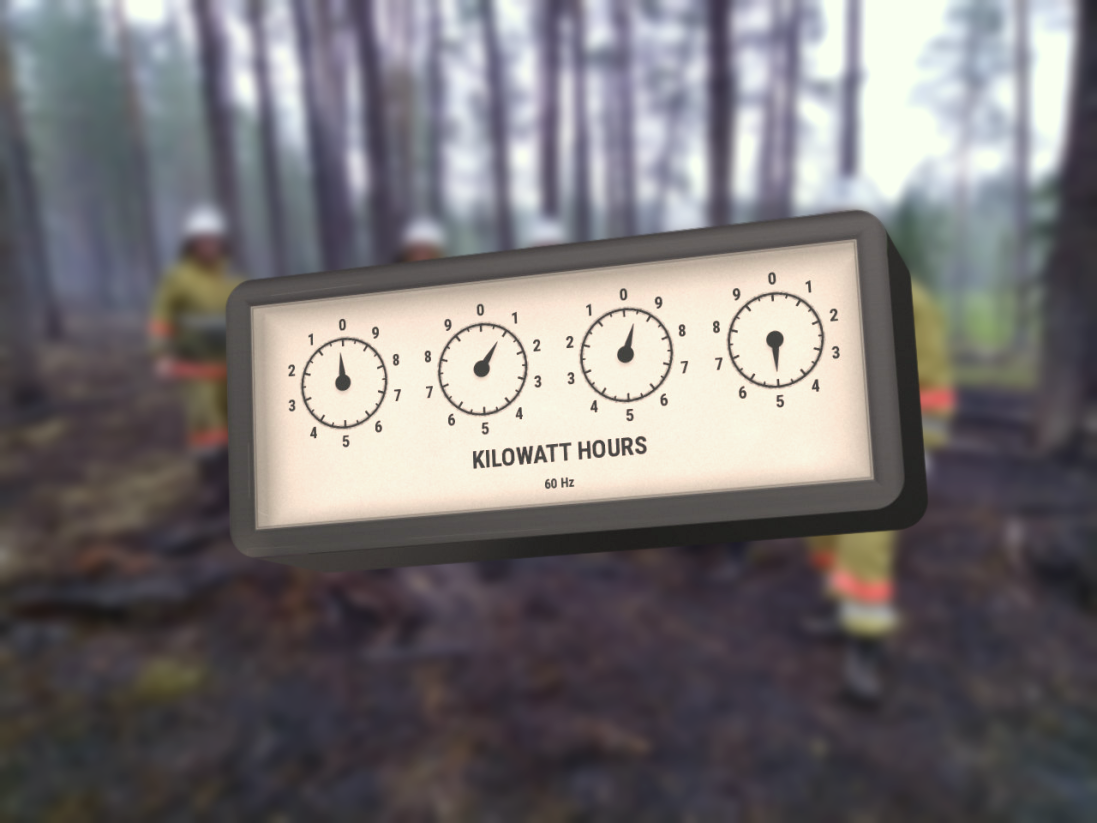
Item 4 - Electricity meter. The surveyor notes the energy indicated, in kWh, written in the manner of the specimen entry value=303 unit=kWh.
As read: value=95 unit=kWh
